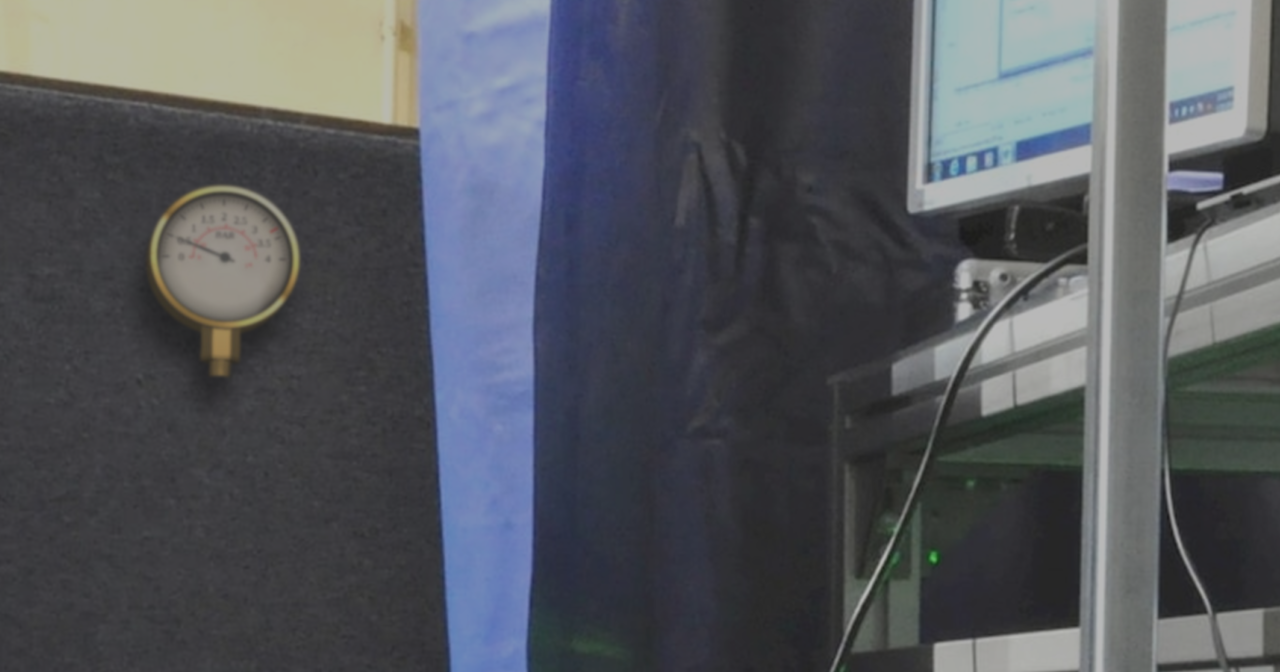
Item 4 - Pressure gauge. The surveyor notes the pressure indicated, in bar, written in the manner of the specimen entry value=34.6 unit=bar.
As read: value=0.5 unit=bar
